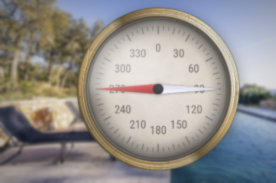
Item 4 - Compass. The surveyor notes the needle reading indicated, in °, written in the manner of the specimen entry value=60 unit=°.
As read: value=270 unit=°
